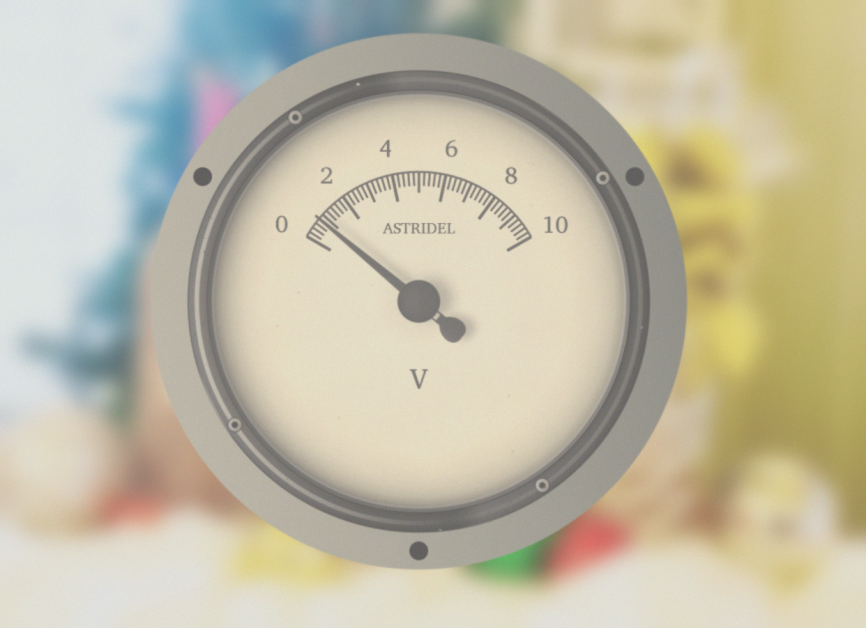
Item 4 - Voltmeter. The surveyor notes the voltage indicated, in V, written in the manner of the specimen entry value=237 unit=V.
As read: value=0.8 unit=V
